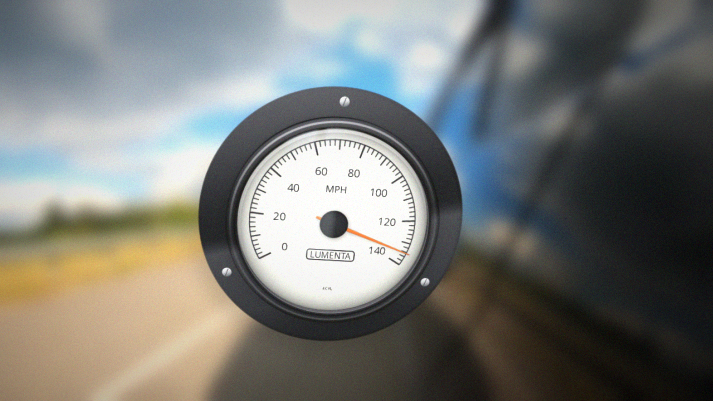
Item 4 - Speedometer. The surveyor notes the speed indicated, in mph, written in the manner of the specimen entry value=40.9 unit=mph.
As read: value=134 unit=mph
